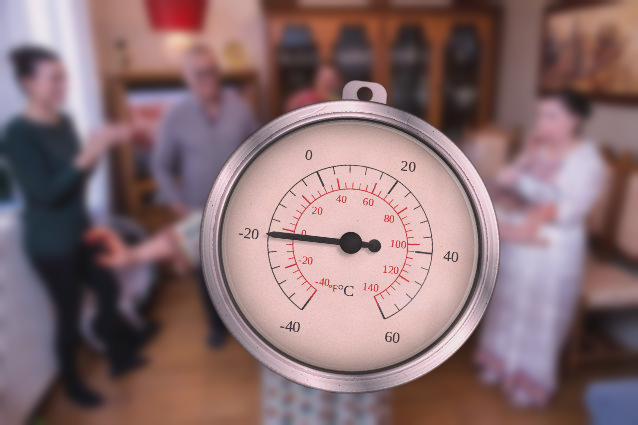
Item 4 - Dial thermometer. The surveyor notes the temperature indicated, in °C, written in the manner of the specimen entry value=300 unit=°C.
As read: value=-20 unit=°C
